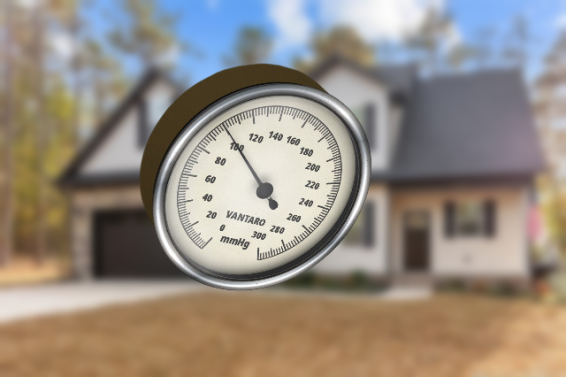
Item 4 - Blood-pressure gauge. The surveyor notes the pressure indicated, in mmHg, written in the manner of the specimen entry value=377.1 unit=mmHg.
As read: value=100 unit=mmHg
